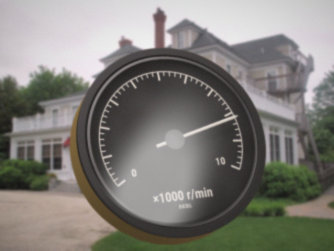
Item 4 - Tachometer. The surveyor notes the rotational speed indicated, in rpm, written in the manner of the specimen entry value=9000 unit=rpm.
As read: value=8200 unit=rpm
